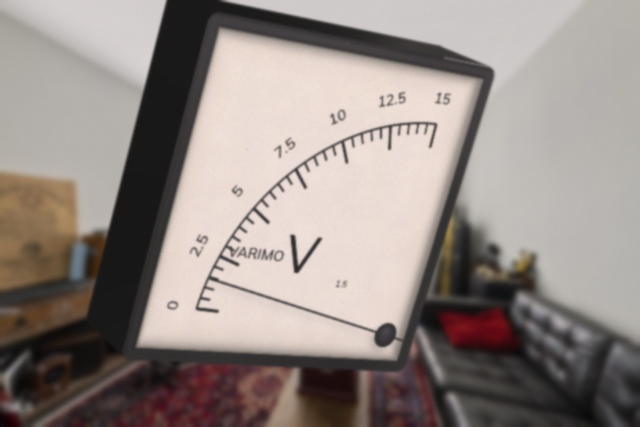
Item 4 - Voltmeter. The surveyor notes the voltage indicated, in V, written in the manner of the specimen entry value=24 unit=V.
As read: value=1.5 unit=V
